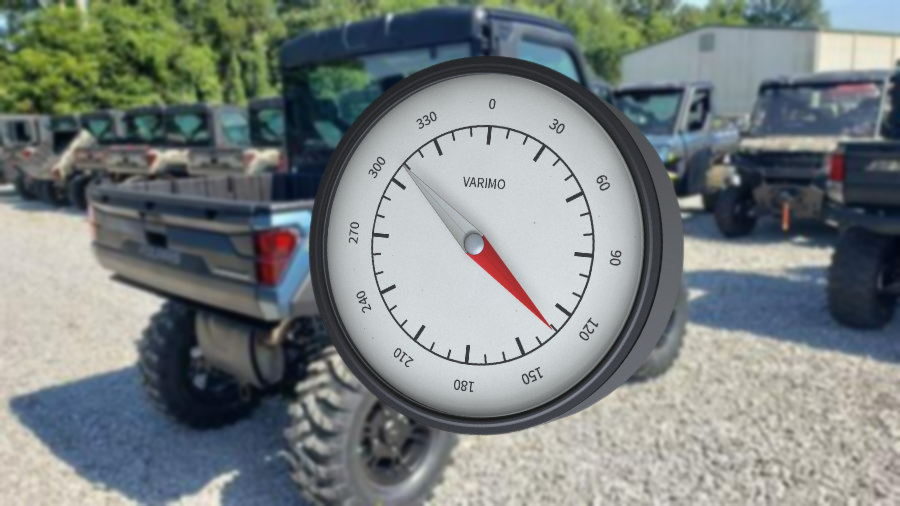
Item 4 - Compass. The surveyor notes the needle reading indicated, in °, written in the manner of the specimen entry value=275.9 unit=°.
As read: value=130 unit=°
